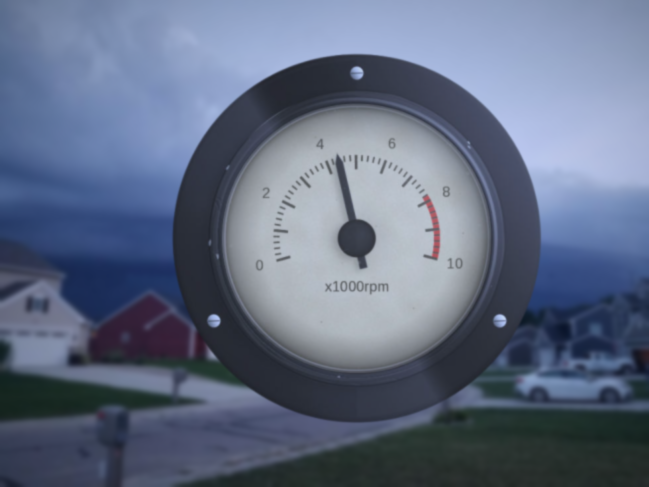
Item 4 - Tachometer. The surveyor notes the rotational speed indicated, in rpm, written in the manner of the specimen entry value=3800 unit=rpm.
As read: value=4400 unit=rpm
